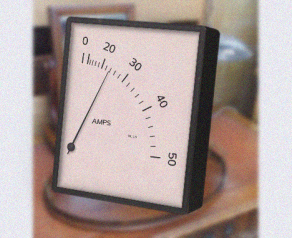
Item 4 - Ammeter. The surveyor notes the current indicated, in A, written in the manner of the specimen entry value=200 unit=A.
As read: value=24 unit=A
